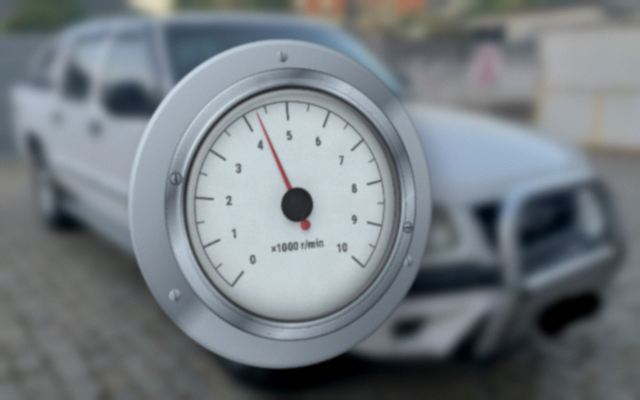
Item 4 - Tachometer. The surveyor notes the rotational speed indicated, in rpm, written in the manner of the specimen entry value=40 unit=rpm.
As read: value=4250 unit=rpm
